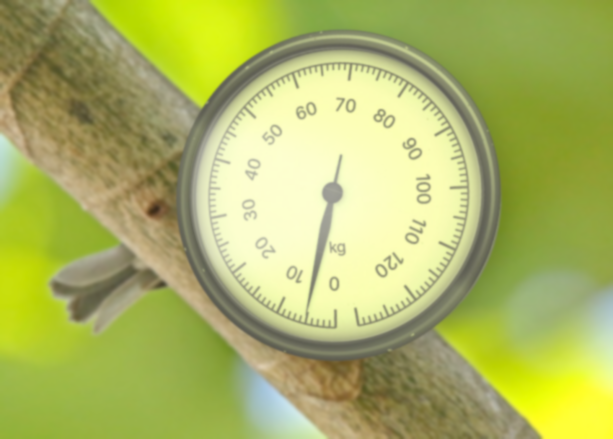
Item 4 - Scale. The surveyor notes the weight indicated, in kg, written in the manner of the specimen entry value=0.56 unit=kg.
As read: value=5 unit=kg
